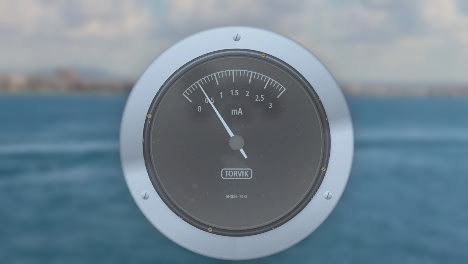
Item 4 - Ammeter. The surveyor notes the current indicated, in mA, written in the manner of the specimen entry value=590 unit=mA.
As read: value=0.5 unit=mA
